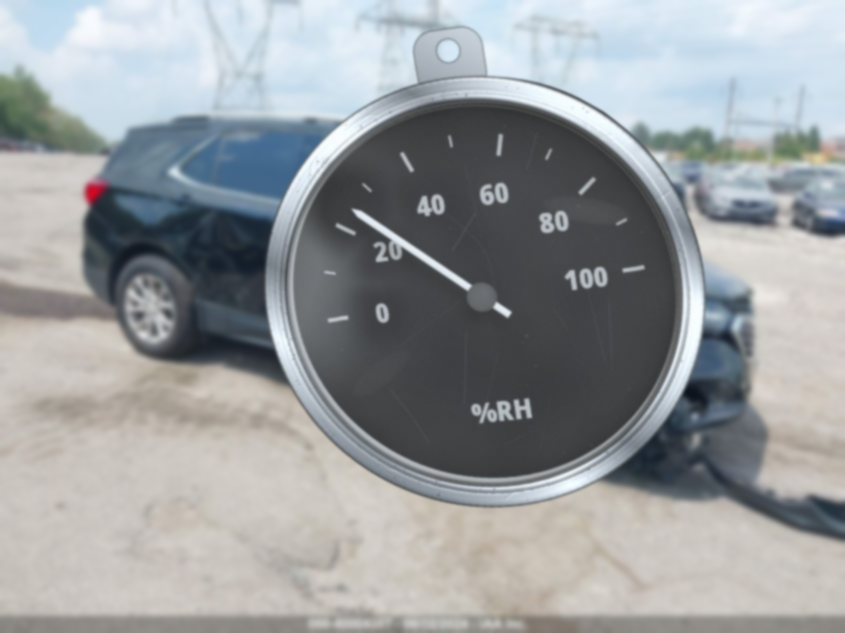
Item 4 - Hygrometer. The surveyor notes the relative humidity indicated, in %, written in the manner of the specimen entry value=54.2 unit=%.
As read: value=25 unit=%
